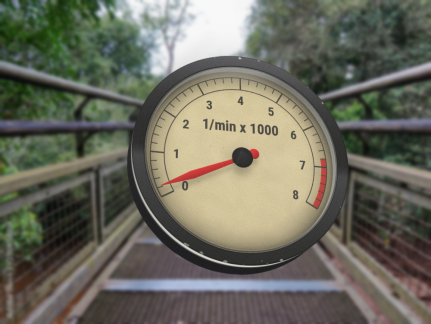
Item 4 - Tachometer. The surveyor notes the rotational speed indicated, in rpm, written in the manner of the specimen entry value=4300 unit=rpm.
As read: value=200 unit=rpm
